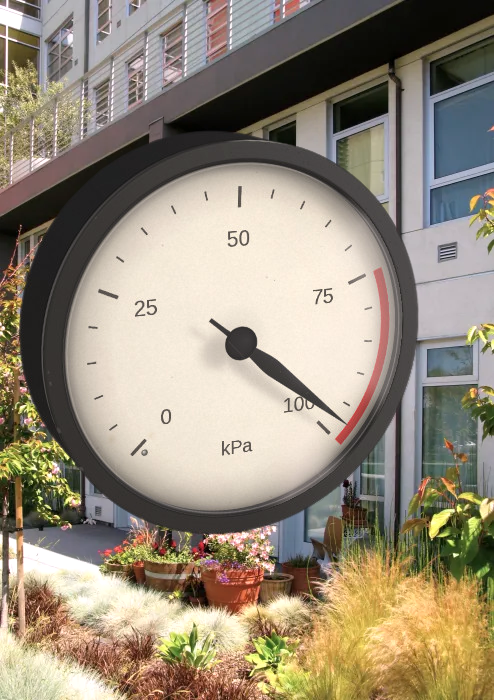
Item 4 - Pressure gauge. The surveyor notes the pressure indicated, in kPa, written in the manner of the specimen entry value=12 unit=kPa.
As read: value=97.5 unit=kPa
